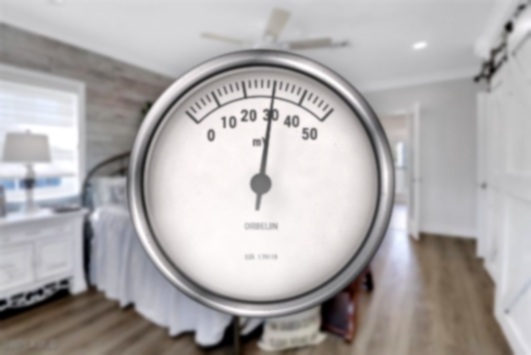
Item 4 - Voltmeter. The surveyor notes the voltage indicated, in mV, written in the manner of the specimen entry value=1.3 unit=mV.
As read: value=30 unit=mV
